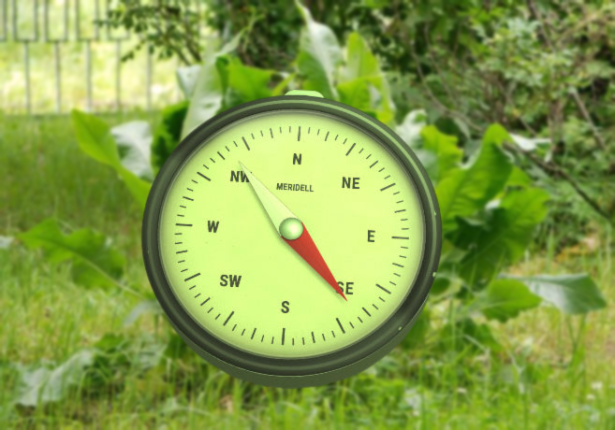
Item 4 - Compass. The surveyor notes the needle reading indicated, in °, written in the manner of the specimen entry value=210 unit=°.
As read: value=140 unit=°
